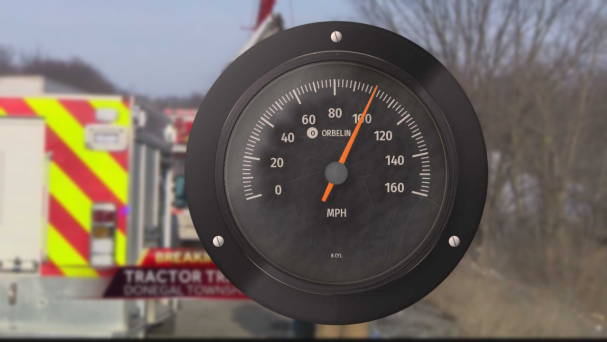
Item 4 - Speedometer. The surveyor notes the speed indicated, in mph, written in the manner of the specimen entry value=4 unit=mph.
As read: value=100 unit=mph
